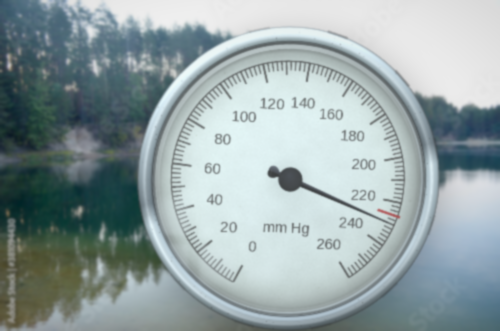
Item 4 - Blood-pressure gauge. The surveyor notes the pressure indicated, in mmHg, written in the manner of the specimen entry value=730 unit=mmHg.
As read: value=230 unit=mmHg
